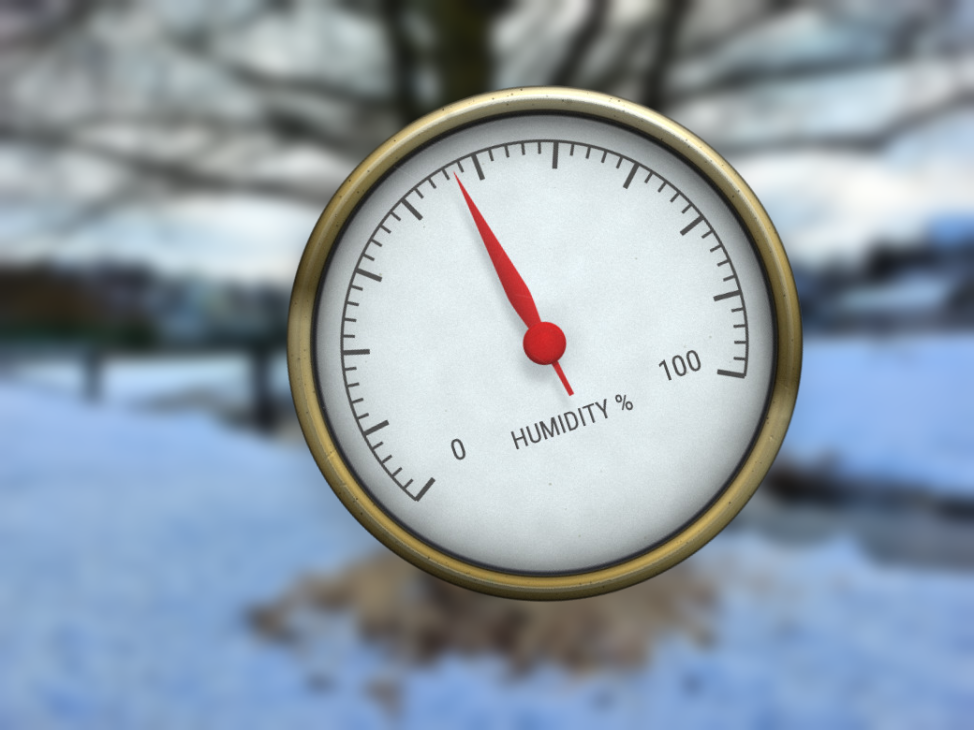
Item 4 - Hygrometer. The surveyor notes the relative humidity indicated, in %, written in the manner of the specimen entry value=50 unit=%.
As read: value=47 unit=%
